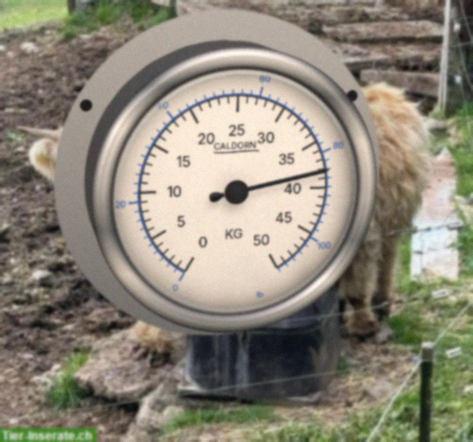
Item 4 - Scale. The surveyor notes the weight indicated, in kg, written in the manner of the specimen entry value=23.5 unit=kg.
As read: value=38 unit=kg
